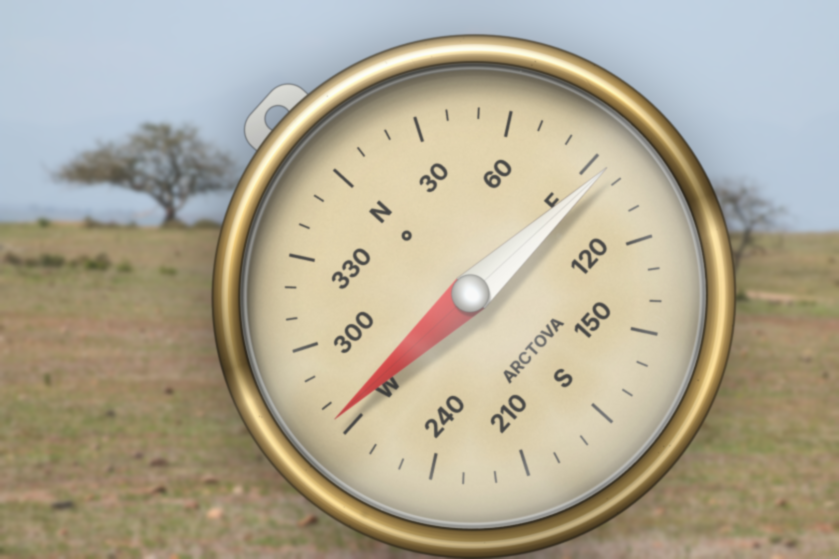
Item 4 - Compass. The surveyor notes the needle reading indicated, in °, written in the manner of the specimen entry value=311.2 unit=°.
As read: value=275 unit=°
